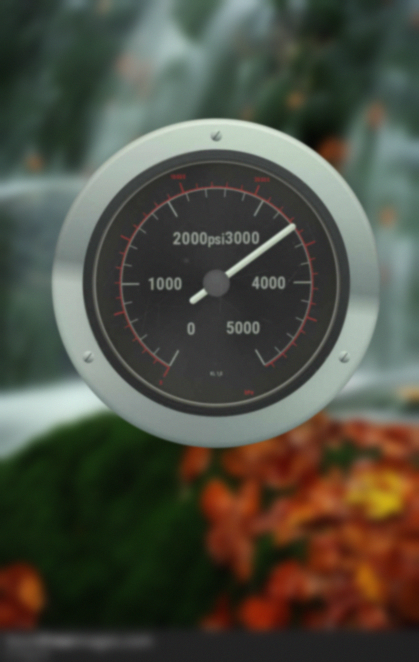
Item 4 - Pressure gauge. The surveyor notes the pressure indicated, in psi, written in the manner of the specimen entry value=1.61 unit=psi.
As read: value=3400 unit=psi
